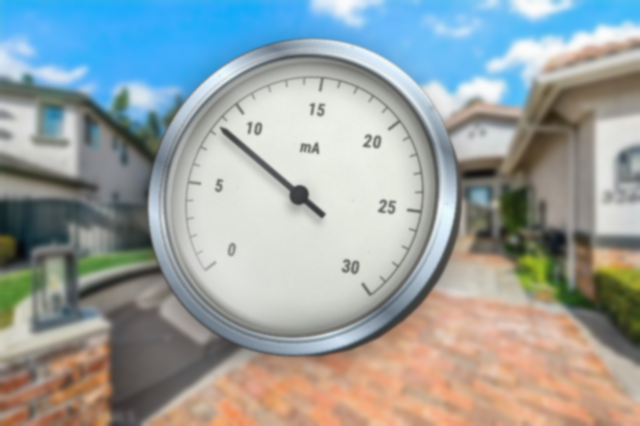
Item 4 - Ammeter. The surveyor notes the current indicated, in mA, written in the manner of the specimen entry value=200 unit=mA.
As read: value=8.5 unit=mA
